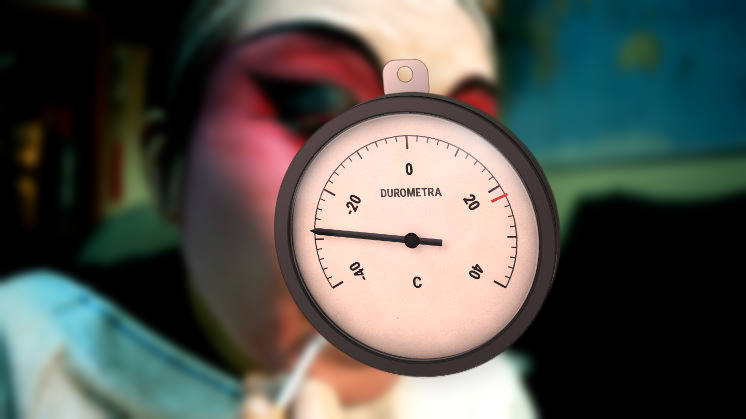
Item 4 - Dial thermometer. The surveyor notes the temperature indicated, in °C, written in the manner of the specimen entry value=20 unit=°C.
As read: value=-28 unit=°C
